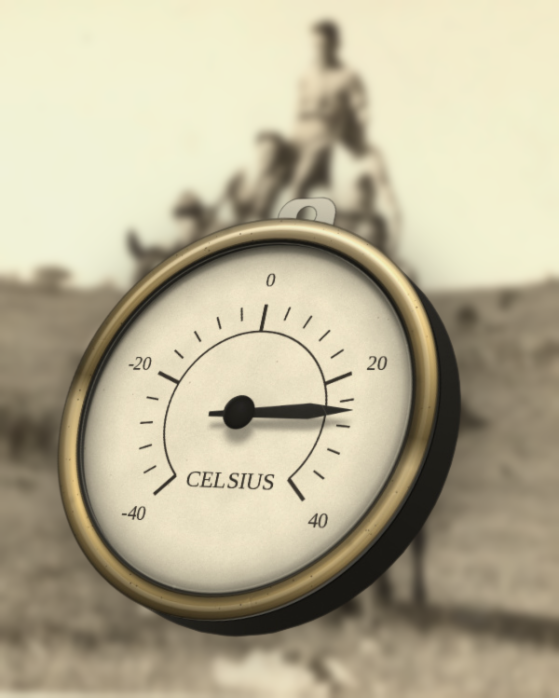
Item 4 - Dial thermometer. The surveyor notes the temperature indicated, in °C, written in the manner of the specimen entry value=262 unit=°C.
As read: value=26 unit=°C
